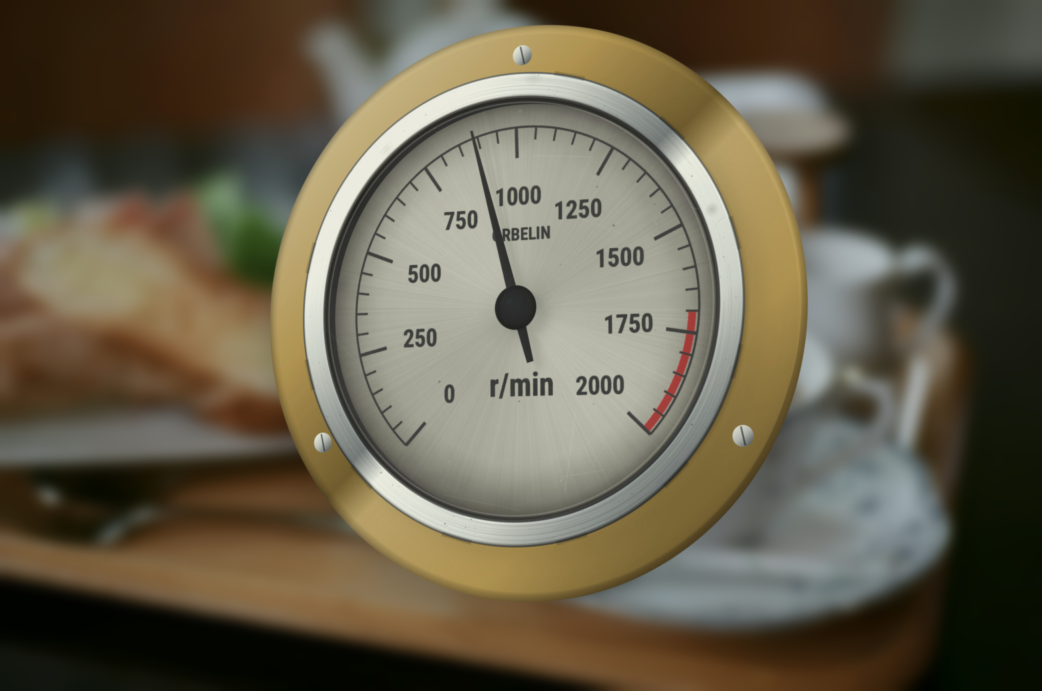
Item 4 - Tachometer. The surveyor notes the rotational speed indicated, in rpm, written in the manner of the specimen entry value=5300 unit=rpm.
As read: value=900 unit=rpm
